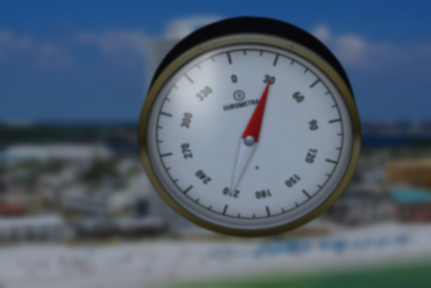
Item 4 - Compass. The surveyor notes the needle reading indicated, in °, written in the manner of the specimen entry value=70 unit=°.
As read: value=30 unit=°
